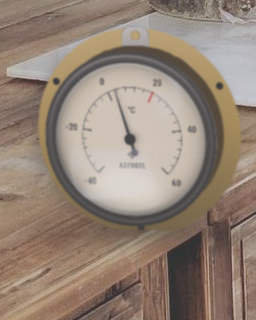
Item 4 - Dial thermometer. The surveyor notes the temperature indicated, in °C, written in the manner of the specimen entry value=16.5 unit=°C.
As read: value=4 unit=°C
